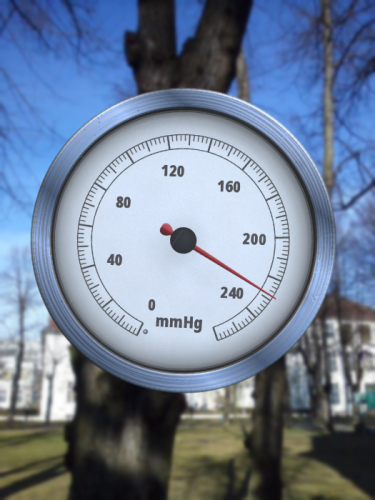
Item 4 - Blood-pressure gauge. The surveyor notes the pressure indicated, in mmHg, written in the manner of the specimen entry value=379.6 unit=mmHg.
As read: value=228 unit=mmHg
